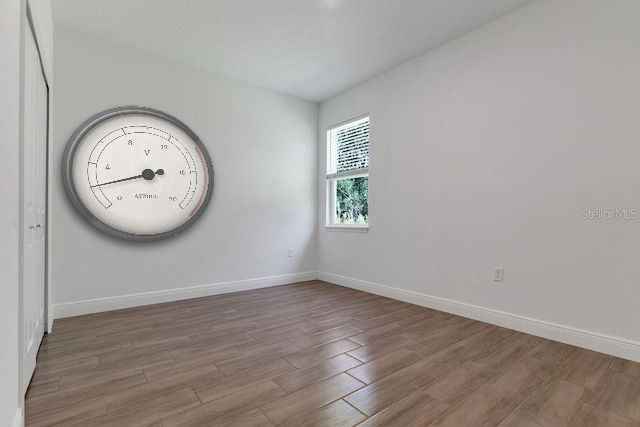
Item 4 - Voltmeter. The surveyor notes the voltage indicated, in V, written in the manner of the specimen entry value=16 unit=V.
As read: value=2 unit=V
